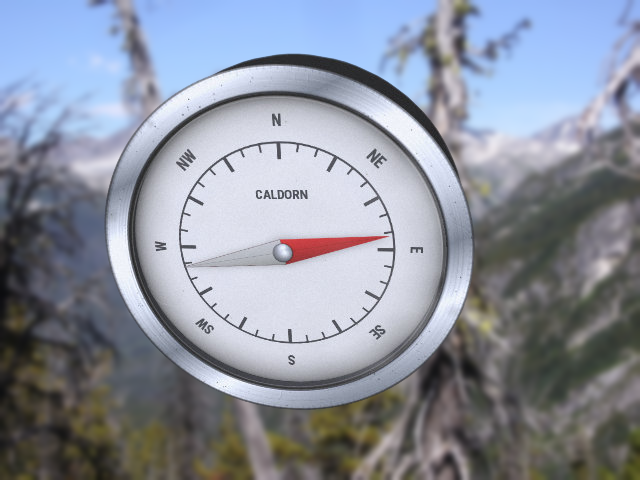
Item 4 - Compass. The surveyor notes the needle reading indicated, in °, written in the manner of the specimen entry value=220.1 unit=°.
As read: value=80 unit=°
